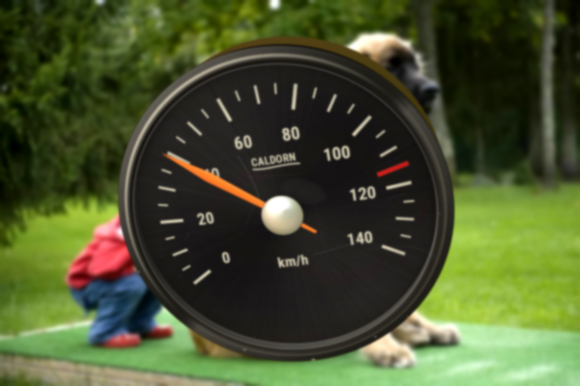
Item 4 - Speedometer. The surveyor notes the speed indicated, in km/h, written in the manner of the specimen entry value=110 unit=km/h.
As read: value=40 unit=km/h
